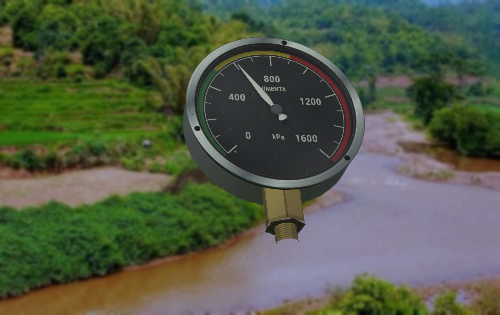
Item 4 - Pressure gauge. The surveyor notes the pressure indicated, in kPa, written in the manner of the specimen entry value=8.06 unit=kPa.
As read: value=600 unit=kPa
